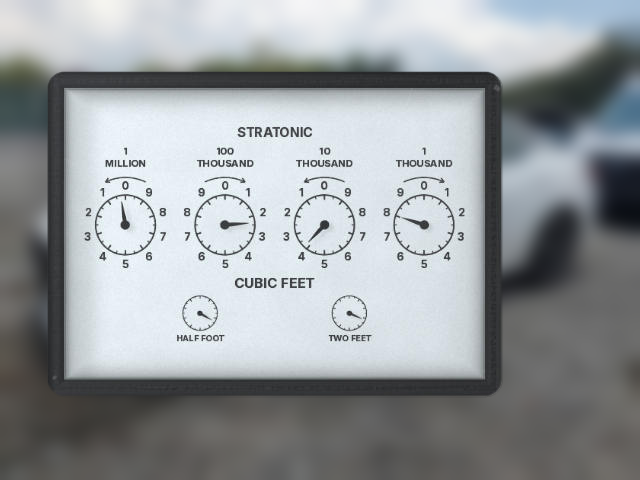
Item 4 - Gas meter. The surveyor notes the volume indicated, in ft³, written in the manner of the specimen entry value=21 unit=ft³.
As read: value=23800 unit=ft³
